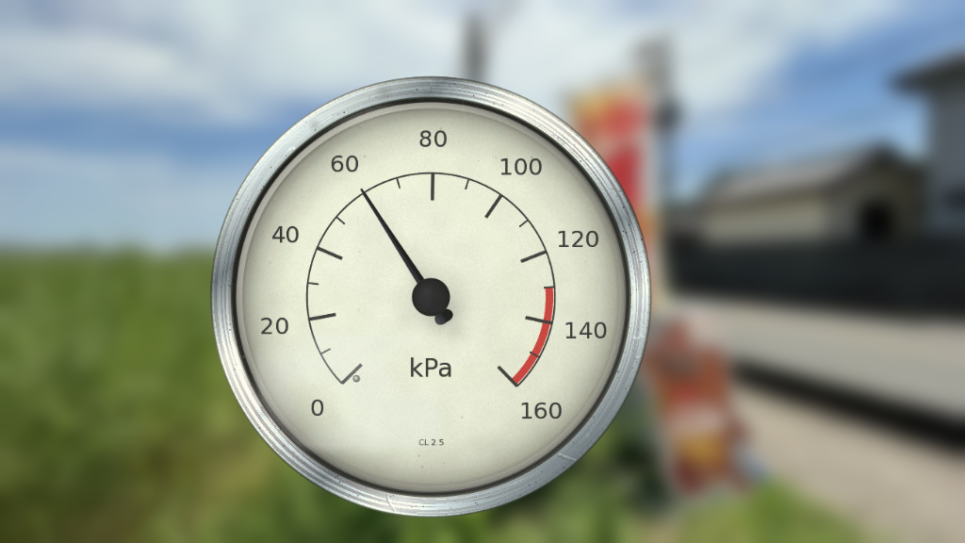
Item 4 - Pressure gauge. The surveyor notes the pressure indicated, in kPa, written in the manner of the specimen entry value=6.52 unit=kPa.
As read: value=60 unit=kPa
